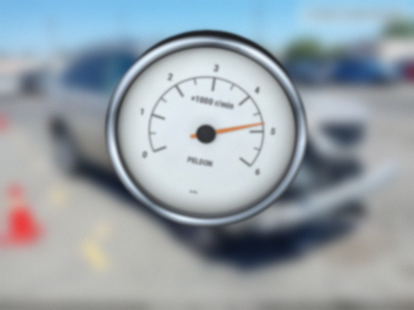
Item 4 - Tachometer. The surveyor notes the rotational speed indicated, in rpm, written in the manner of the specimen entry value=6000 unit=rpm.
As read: value=4750 unit=rpm
